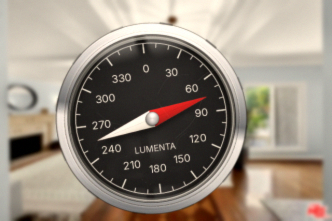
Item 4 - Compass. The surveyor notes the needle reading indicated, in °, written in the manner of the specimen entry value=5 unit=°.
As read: value=75 unit=°
